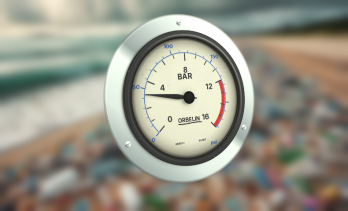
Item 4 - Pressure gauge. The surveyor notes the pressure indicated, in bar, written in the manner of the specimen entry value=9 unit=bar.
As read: value=3 unit=bar
